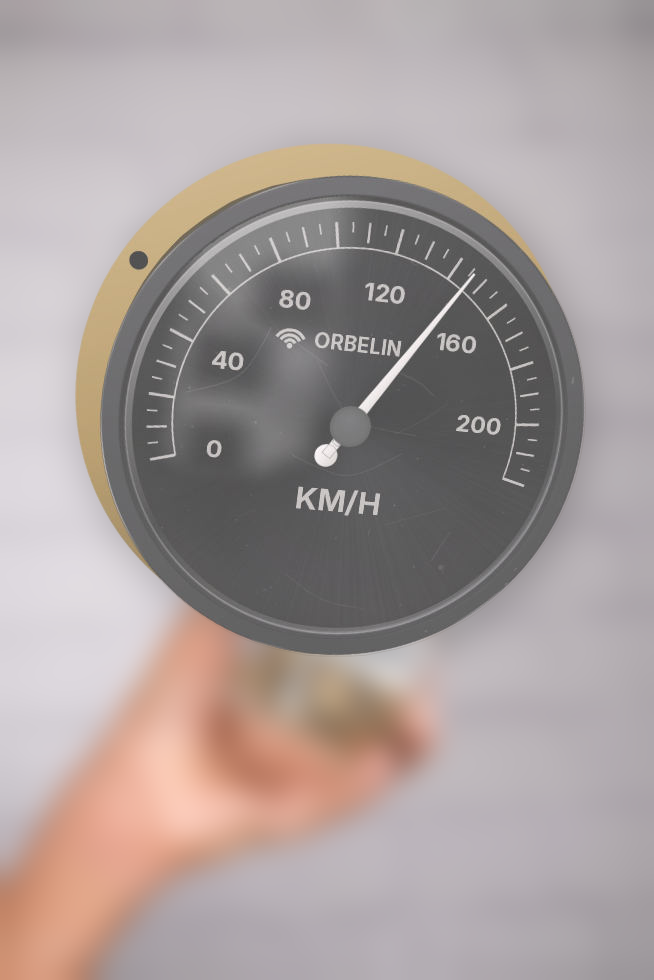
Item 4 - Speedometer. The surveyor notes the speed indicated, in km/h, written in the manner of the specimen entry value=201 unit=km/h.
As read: value=145 unit=km/h
